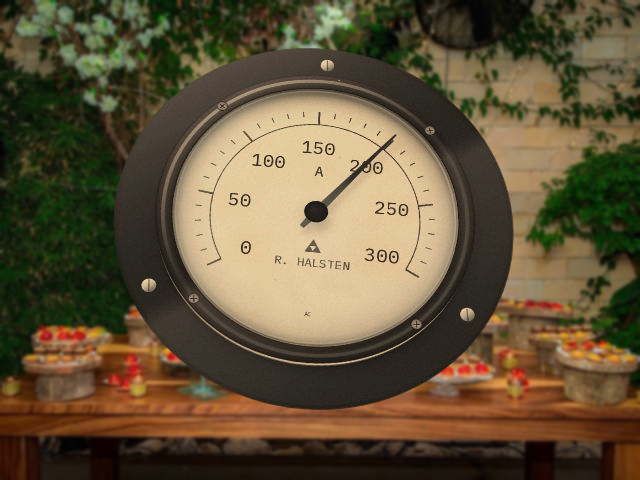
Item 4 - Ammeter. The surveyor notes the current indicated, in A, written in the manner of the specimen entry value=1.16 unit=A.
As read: value=200 unit=A
